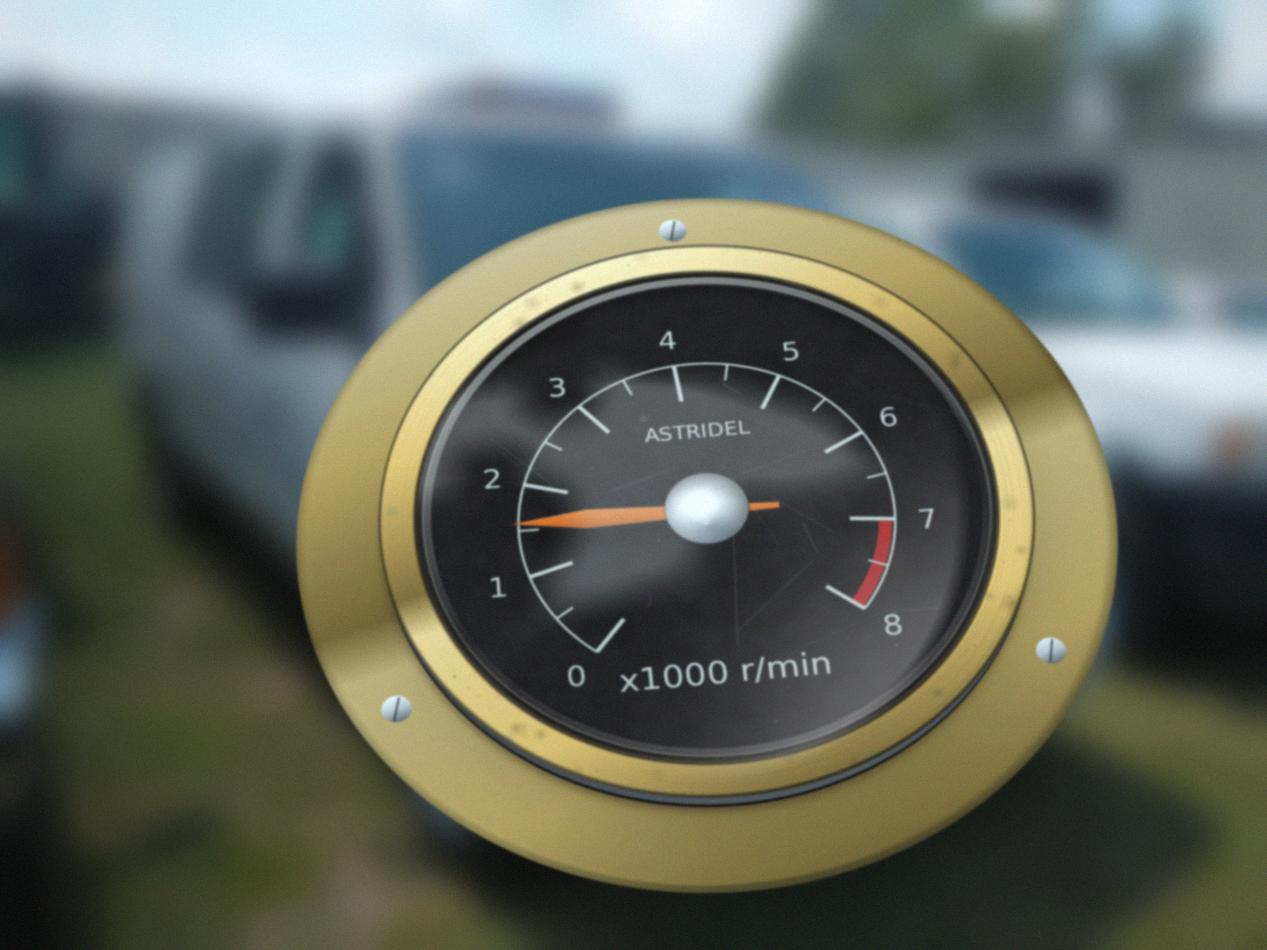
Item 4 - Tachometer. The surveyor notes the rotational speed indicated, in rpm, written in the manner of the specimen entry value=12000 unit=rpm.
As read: value=1500 unit=rpm
